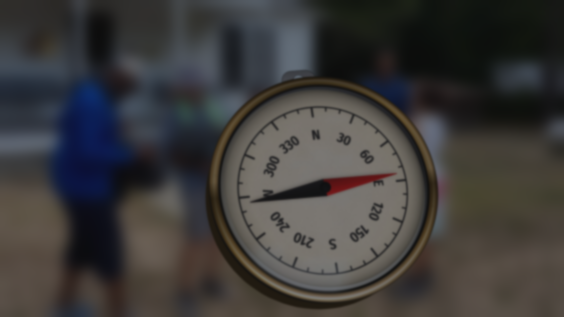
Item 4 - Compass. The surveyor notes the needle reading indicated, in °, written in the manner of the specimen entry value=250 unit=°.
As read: value=85 unit=°
